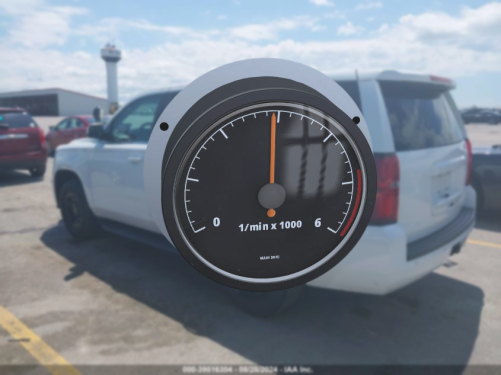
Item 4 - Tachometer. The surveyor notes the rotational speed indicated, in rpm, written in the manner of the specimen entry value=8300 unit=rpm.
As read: value=2900 unit=rpm
